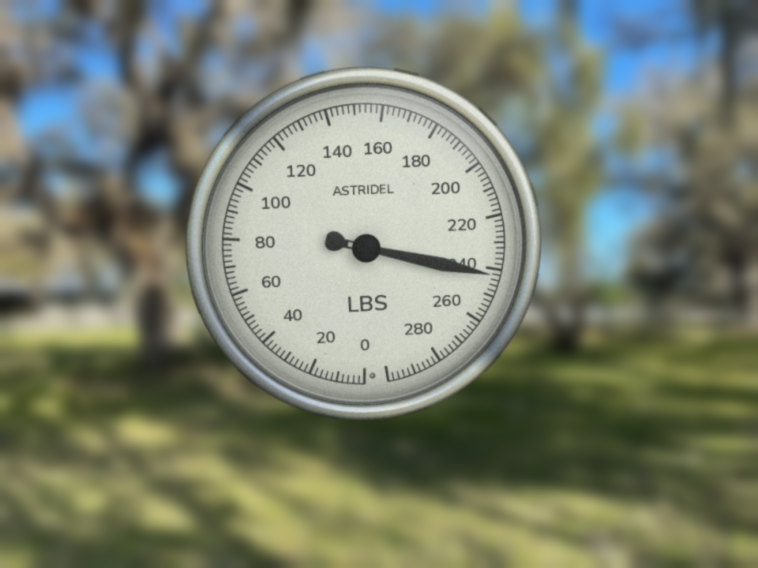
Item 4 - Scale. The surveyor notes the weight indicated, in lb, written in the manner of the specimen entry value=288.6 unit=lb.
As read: value=242 unit=lb
